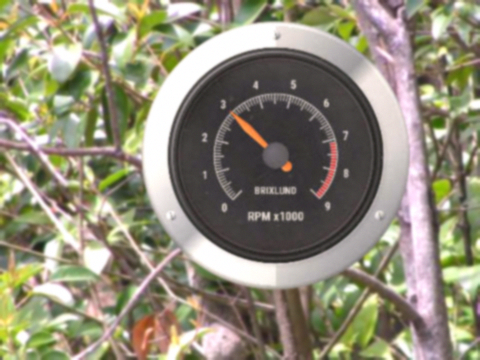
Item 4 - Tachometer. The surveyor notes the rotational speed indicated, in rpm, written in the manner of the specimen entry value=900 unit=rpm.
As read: value=3000 unit=rpm
